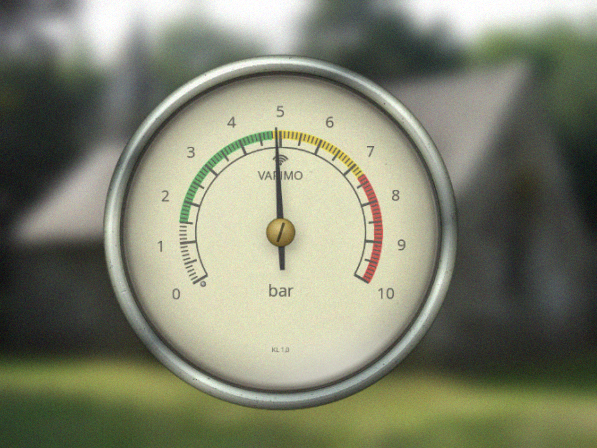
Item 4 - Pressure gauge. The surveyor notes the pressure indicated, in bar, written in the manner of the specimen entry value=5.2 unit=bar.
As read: value=4.9 unit=bar
